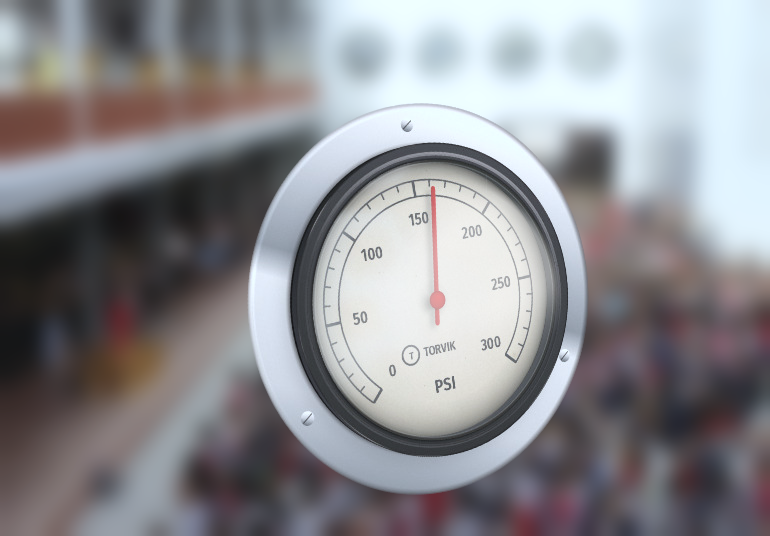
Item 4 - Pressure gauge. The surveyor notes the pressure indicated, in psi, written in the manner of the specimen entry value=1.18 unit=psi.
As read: value=160 unit=psi
